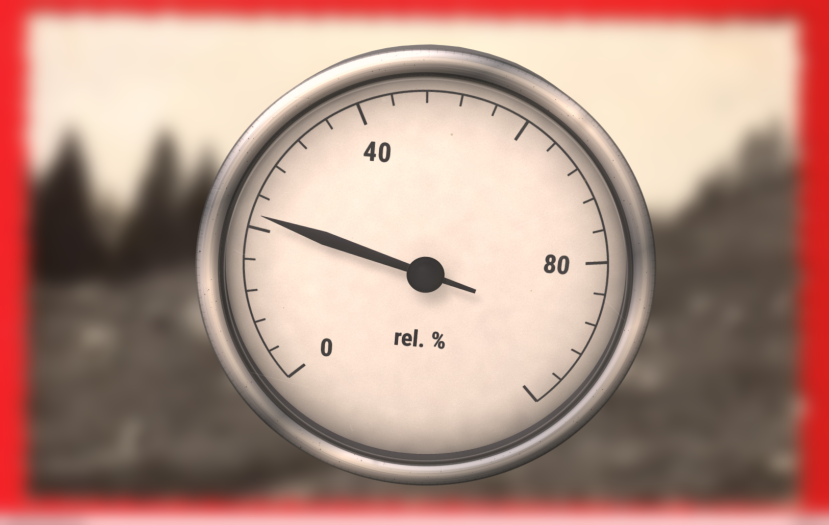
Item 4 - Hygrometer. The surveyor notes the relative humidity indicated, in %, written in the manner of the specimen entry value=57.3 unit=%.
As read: value=22 unit=%
